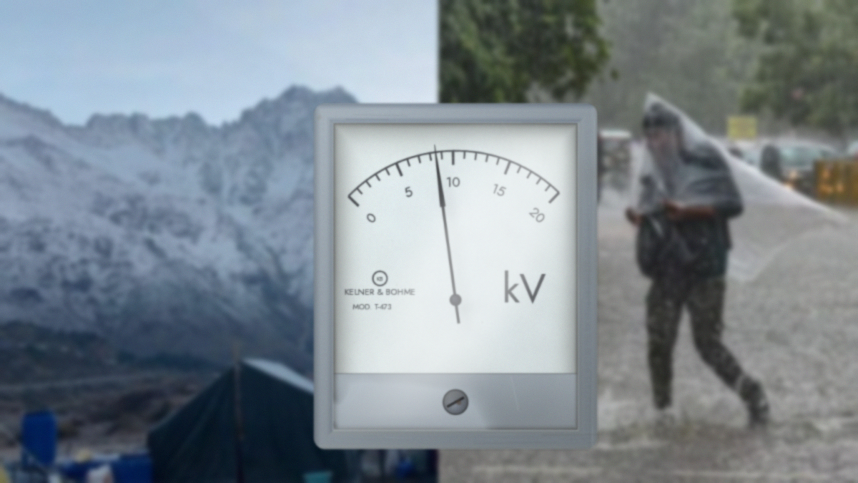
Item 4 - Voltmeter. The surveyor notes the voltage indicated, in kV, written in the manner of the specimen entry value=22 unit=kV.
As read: value=8.5 unit=kV
